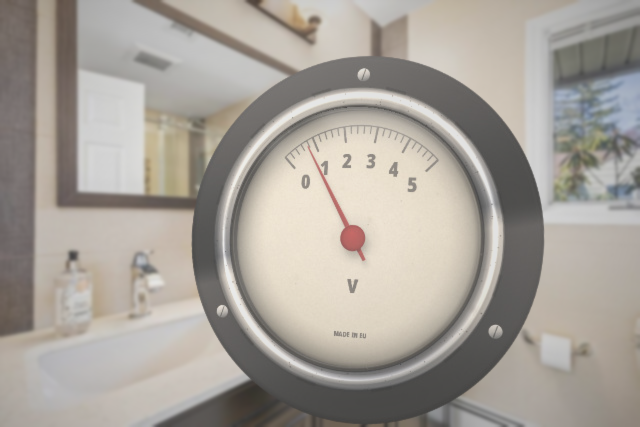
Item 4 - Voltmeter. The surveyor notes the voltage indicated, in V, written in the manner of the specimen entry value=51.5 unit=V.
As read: value=0.8 unit=V
